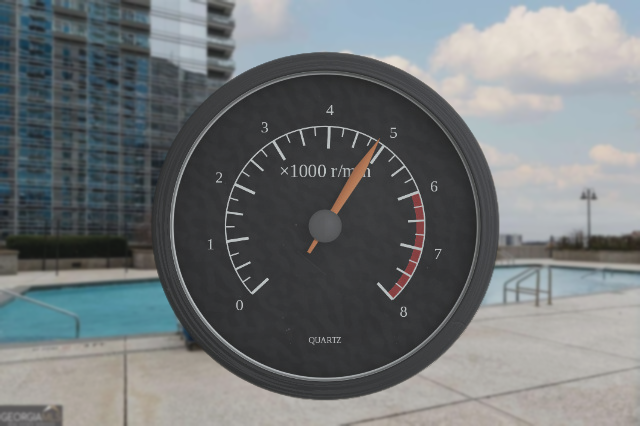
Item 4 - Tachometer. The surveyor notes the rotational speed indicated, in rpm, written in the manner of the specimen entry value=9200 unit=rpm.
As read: value=4875 unit=rpm
